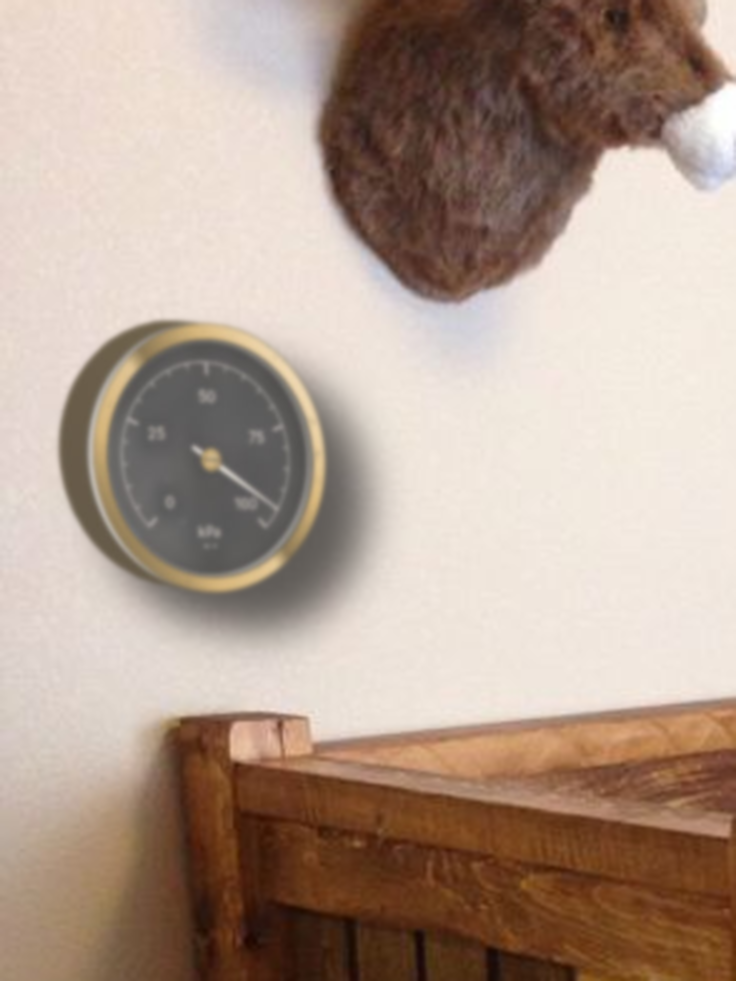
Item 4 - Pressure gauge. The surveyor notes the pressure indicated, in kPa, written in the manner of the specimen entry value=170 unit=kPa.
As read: value=95 unit=kPa
